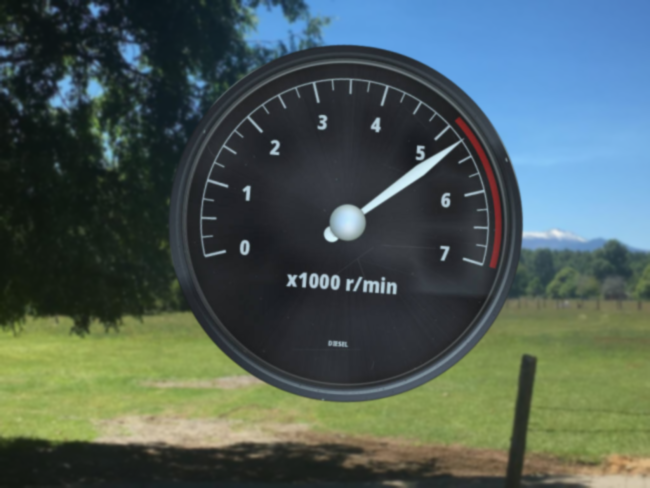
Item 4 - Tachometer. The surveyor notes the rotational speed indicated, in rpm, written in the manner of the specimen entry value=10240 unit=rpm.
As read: value=5250 unit=rpm
